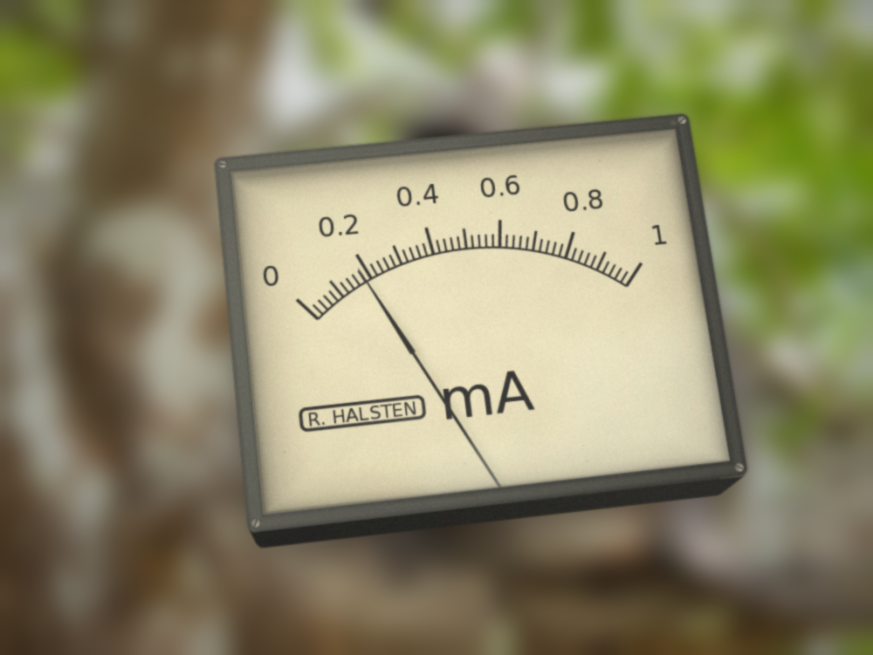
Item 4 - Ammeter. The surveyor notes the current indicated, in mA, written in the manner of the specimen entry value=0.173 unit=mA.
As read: value=0.18 unit=mA
